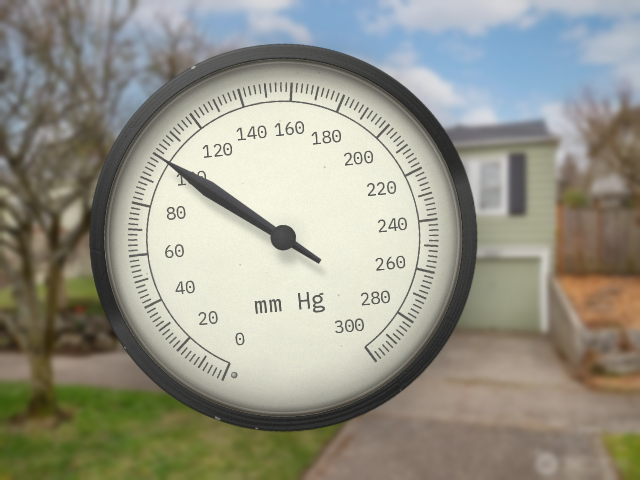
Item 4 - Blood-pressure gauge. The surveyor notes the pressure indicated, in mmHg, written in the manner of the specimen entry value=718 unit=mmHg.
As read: value=100 unit=mmHg
